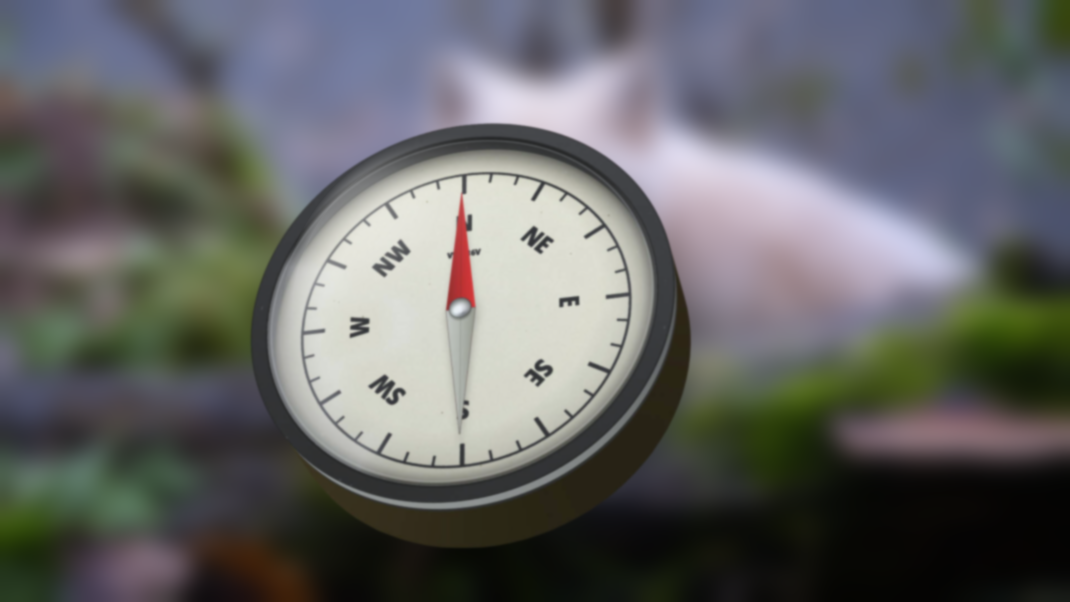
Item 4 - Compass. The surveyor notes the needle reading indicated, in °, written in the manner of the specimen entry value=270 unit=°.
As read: value=0 unit=°
